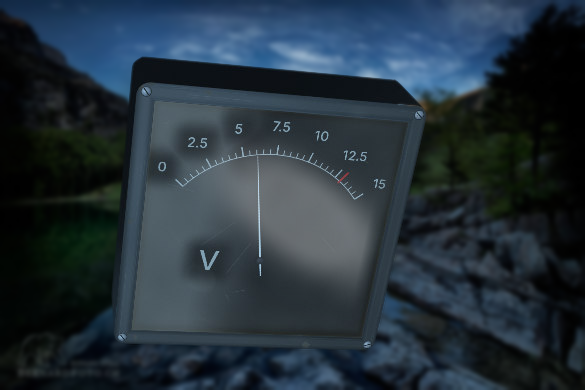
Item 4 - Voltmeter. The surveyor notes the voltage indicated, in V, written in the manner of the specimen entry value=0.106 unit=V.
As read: value=6 unit=V
